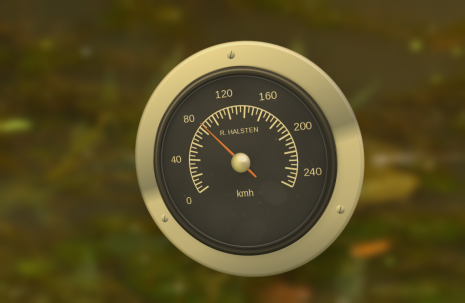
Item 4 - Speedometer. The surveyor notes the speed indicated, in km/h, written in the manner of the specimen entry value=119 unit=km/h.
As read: value=85 unit=km/h
